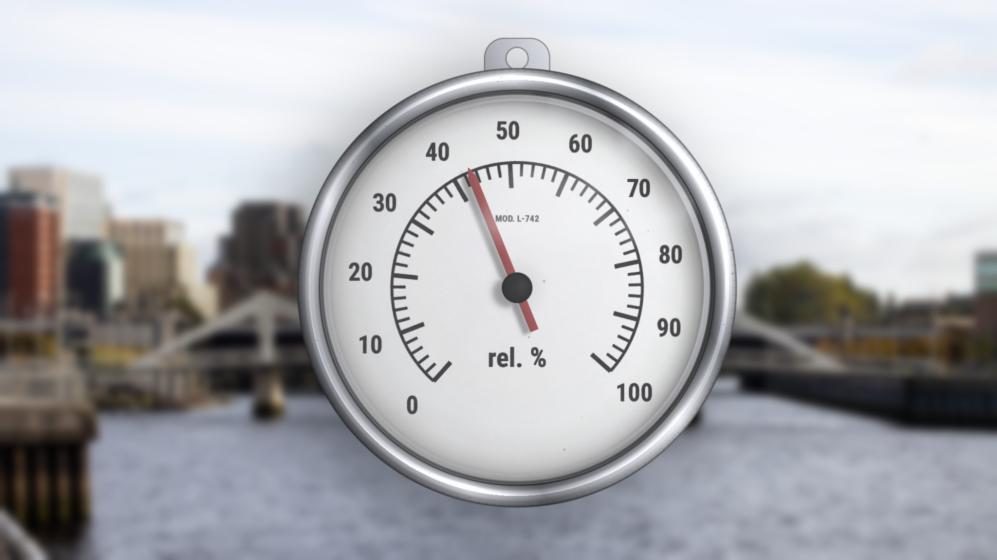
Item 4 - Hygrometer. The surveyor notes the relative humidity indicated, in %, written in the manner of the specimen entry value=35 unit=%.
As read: value=43 unit=%
